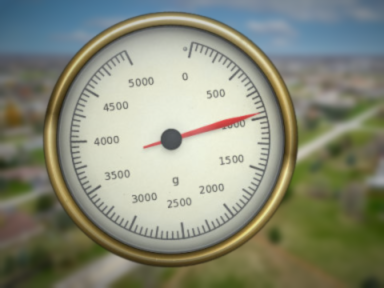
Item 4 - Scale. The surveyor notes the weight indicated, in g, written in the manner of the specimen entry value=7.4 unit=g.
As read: value=950 unit=g
